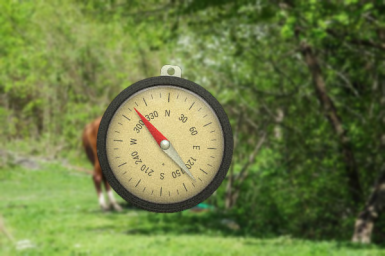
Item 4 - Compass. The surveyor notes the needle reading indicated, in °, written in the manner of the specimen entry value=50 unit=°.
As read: value=315 unit=°
